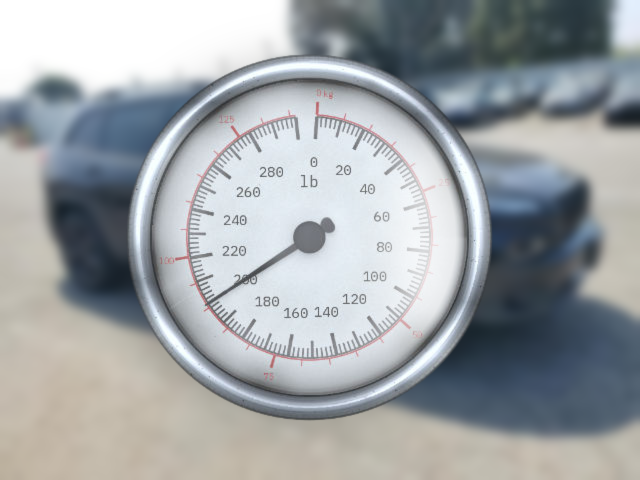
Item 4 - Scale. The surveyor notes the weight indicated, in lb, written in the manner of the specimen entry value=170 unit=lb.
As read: value=200 unit=lb
